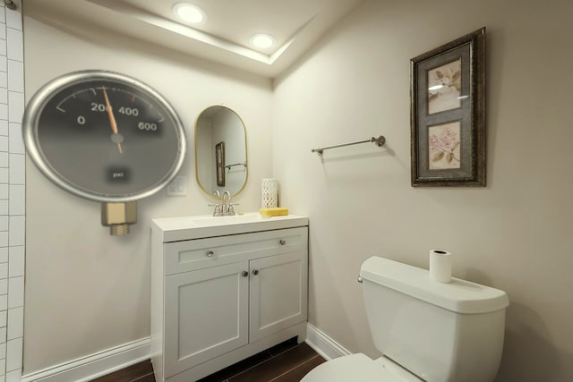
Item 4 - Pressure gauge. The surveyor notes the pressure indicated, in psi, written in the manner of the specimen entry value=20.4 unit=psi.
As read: value=250 unit=psi
